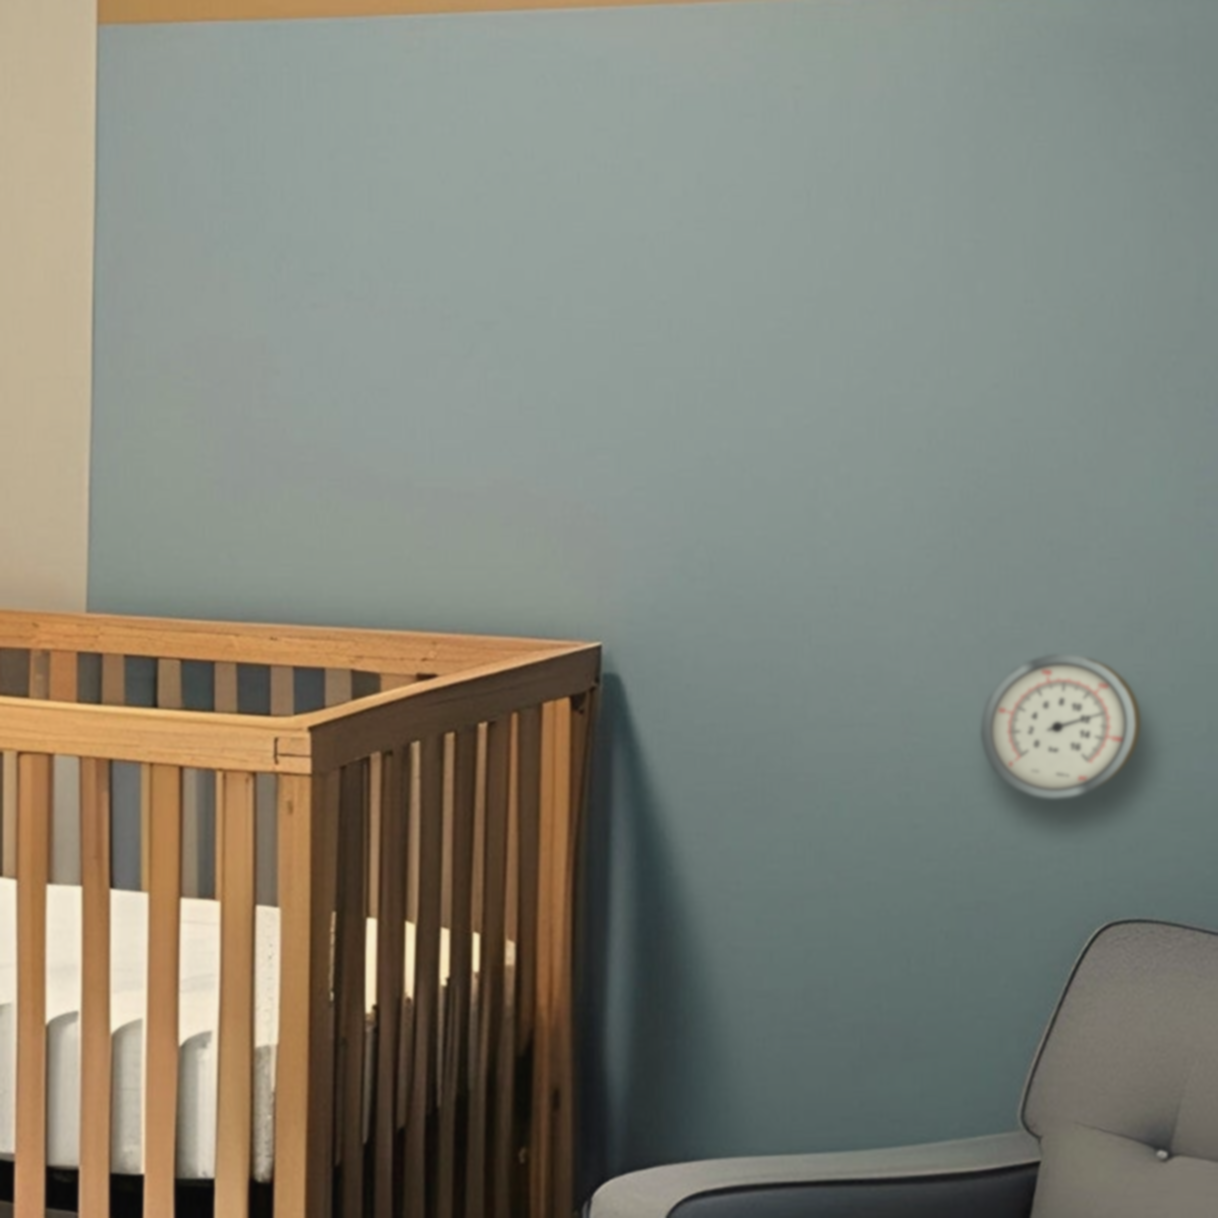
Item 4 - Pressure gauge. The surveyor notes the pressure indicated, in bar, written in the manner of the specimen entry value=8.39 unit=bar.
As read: value=12 unit=bar
